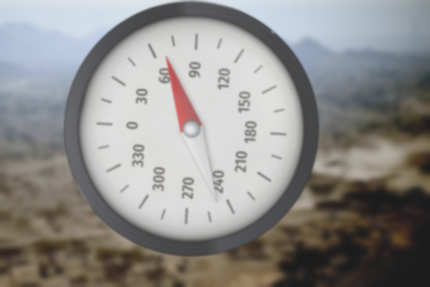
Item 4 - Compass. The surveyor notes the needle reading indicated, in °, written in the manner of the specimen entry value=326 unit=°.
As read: value=67.5 unit=°
